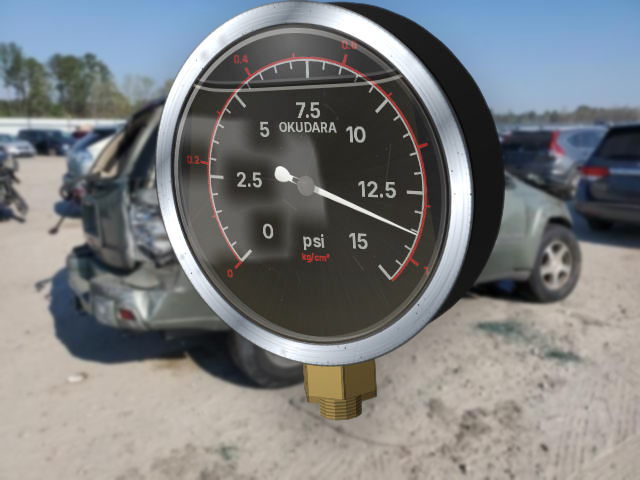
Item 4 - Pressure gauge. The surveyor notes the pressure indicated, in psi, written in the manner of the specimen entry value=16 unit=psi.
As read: value=13.5 unit=psi
